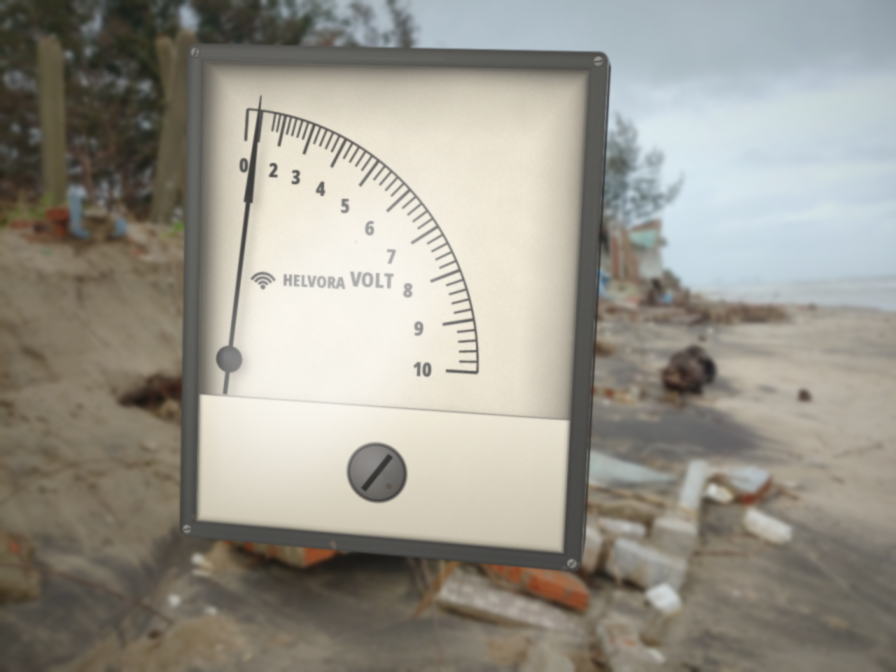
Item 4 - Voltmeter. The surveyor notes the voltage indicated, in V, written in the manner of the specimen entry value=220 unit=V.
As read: value=1 unit=V
